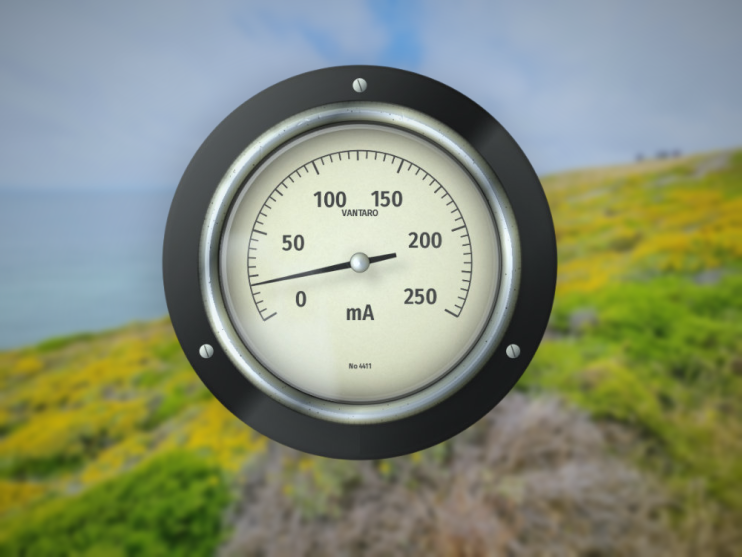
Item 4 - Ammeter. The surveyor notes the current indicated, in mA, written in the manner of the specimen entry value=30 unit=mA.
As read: value=20 unit=mA
